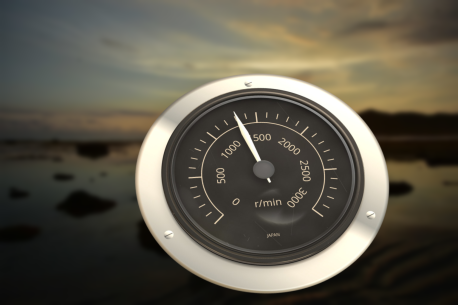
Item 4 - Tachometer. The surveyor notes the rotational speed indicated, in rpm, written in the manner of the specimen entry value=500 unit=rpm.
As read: value=1300 unit=rpm
